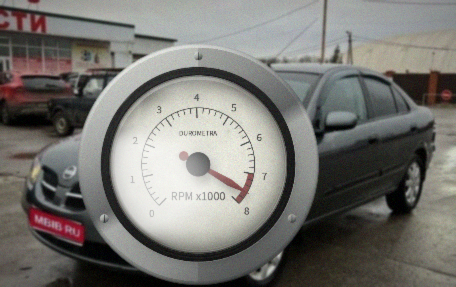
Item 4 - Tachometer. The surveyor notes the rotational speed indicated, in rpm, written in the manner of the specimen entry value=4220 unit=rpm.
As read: value=7600 unit=rpm
